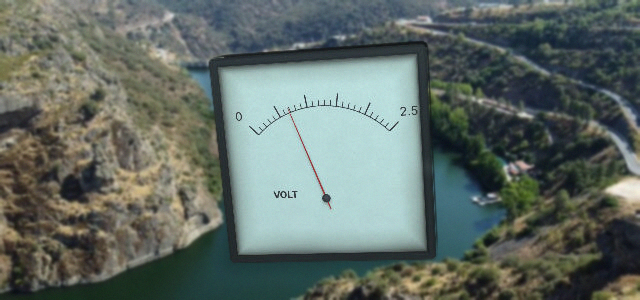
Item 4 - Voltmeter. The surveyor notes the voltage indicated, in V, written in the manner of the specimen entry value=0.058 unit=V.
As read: value=0.7 unit=V
